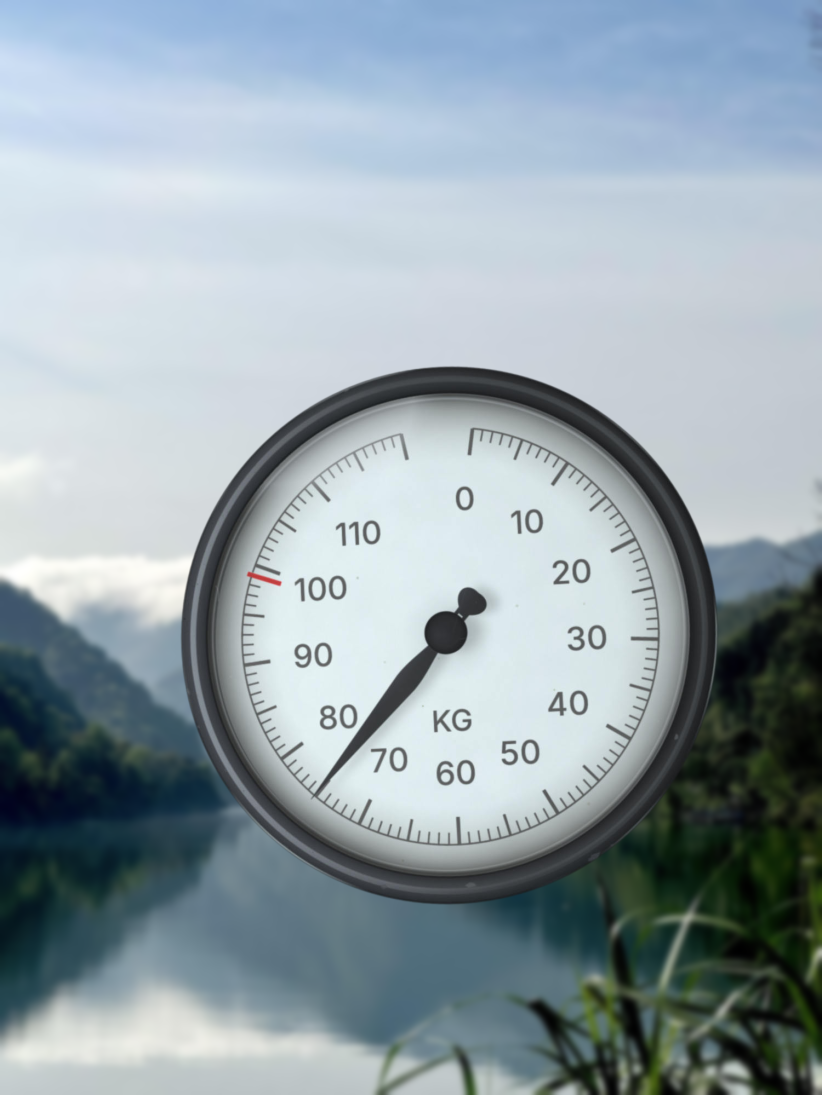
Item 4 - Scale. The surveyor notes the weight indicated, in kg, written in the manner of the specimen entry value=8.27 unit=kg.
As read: value=75 unit=kg
